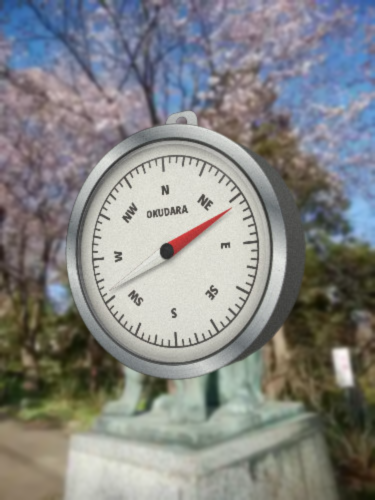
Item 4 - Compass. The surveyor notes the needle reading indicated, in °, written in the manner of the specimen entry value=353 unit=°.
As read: value=65 unit=°
